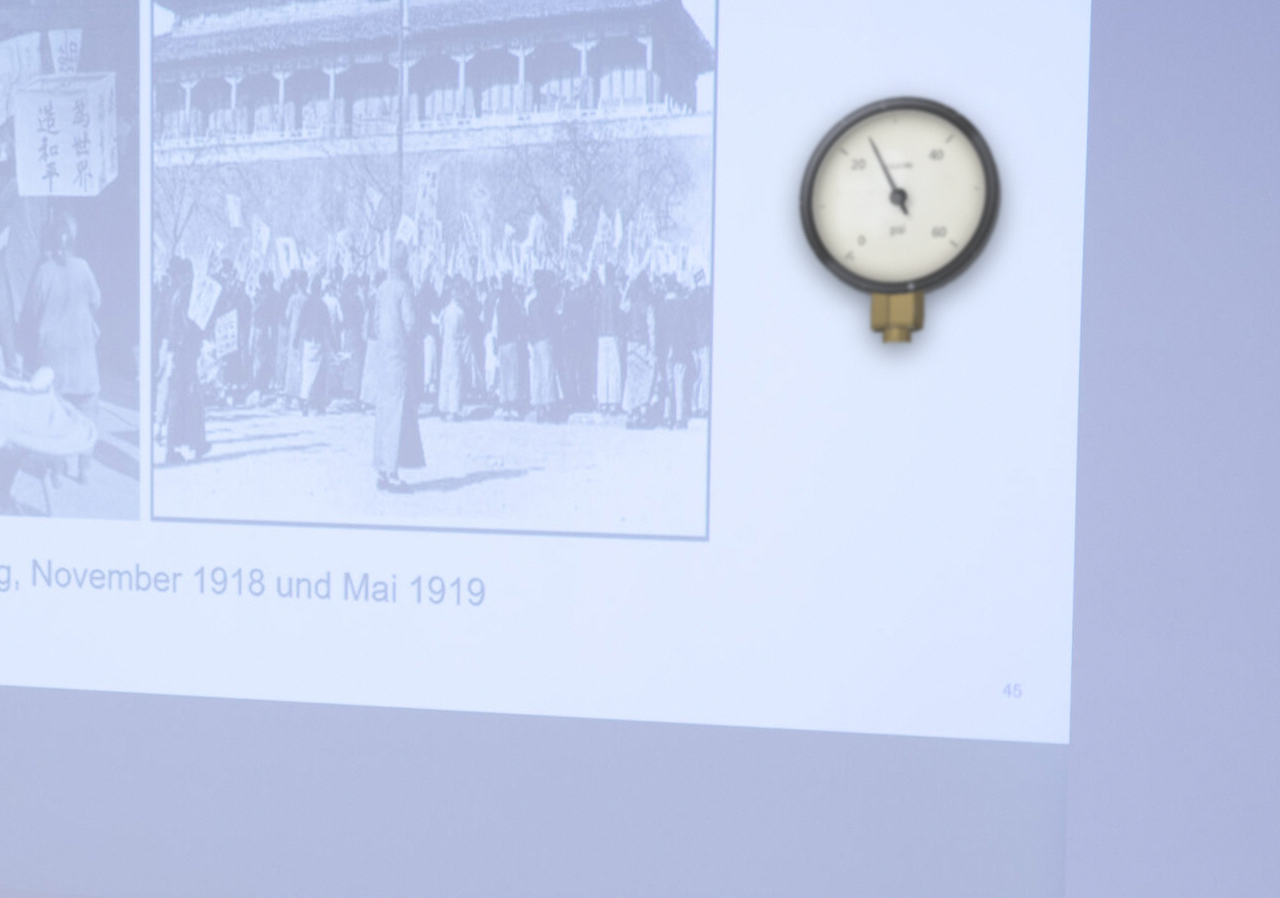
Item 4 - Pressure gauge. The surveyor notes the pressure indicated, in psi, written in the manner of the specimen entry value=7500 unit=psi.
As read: value=25 unit=psi
